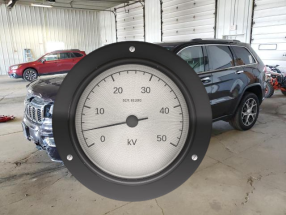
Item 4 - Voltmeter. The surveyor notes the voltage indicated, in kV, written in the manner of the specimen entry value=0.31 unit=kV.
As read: value=4 unit=kV
